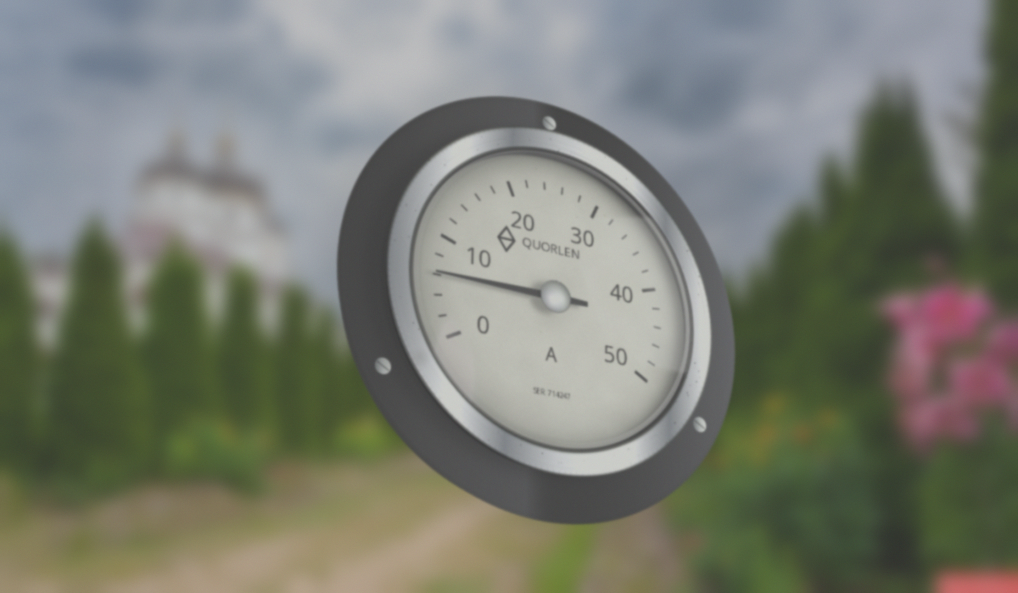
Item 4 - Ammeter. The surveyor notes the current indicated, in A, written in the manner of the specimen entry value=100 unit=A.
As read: value=6 unit=A
